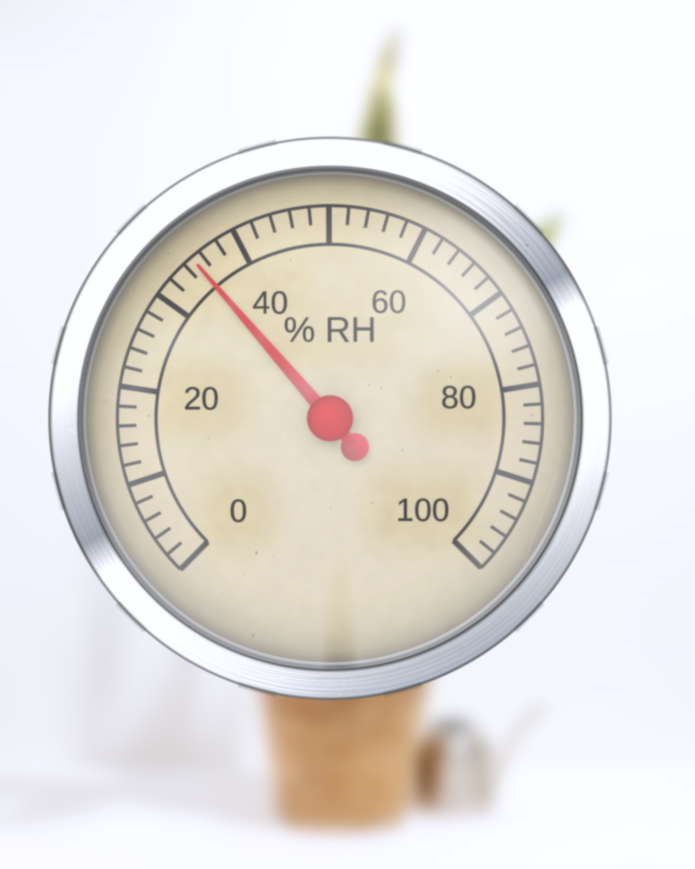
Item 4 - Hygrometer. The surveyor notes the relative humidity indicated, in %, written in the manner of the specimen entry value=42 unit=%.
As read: value=35 unit=%
